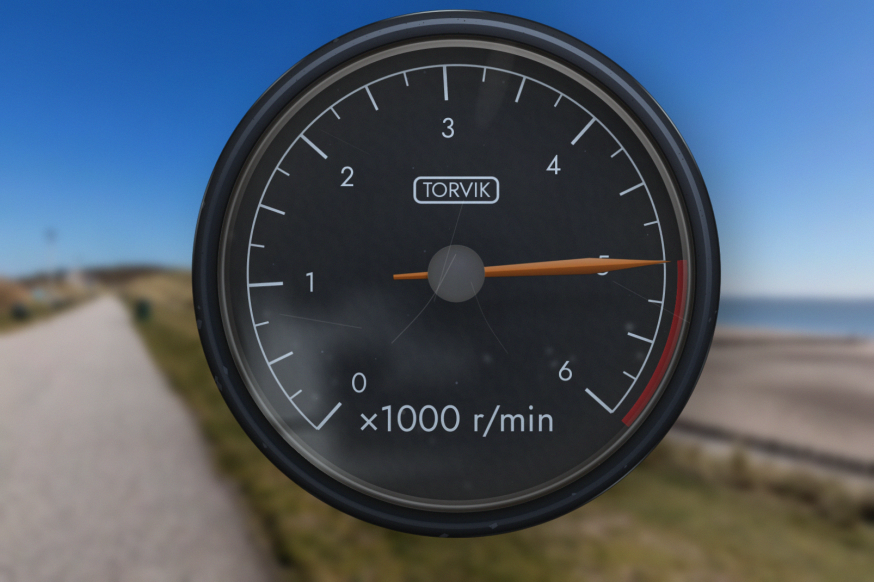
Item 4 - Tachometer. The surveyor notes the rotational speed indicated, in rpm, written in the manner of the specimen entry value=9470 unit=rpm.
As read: value=5000 unit=rpm
